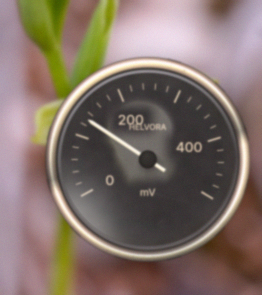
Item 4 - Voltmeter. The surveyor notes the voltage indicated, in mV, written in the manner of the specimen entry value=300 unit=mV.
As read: value=130 unit=mV
